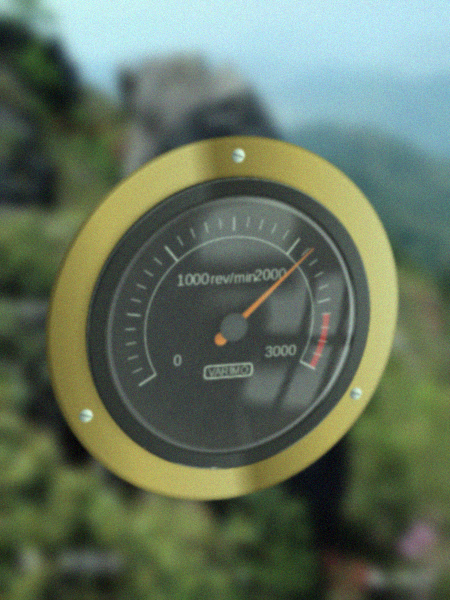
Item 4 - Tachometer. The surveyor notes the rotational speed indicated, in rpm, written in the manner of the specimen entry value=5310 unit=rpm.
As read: value=2100 unit=rpm
